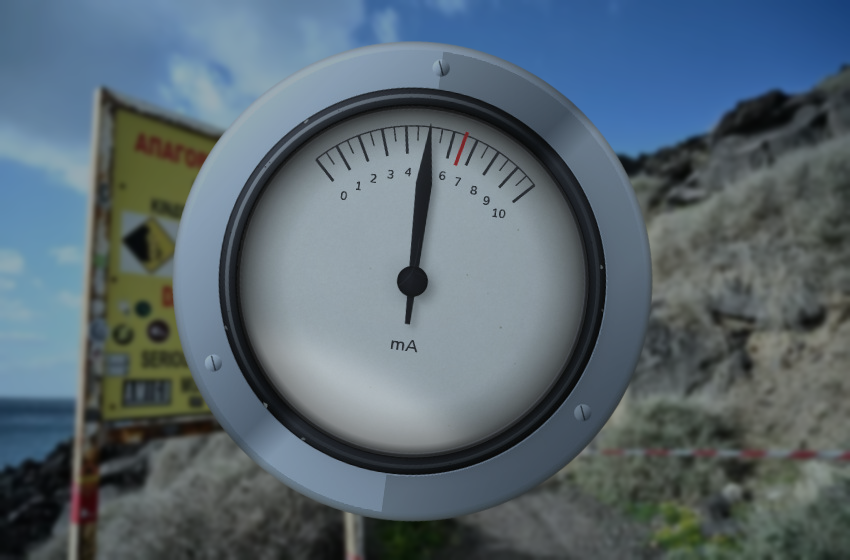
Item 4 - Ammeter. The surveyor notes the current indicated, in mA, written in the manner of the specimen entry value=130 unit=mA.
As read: value=5 unit=mA
